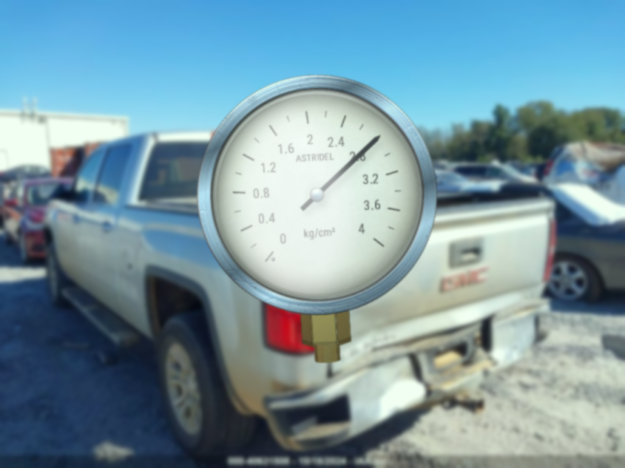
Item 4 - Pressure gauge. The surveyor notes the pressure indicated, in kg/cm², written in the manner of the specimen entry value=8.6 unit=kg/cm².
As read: value=2.8 unit=kg/cm²
